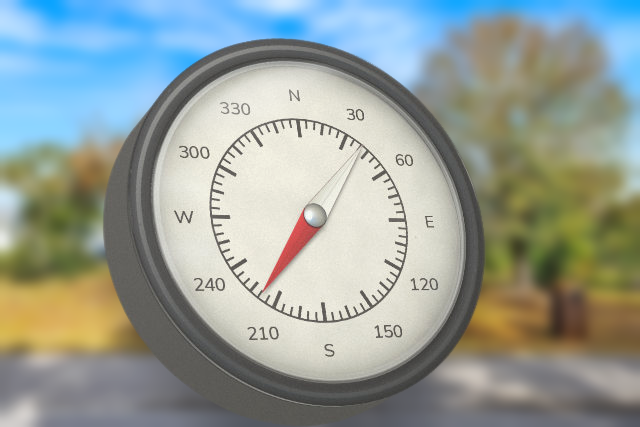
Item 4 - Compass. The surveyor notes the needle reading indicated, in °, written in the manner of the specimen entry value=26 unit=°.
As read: value=220 unit=°
